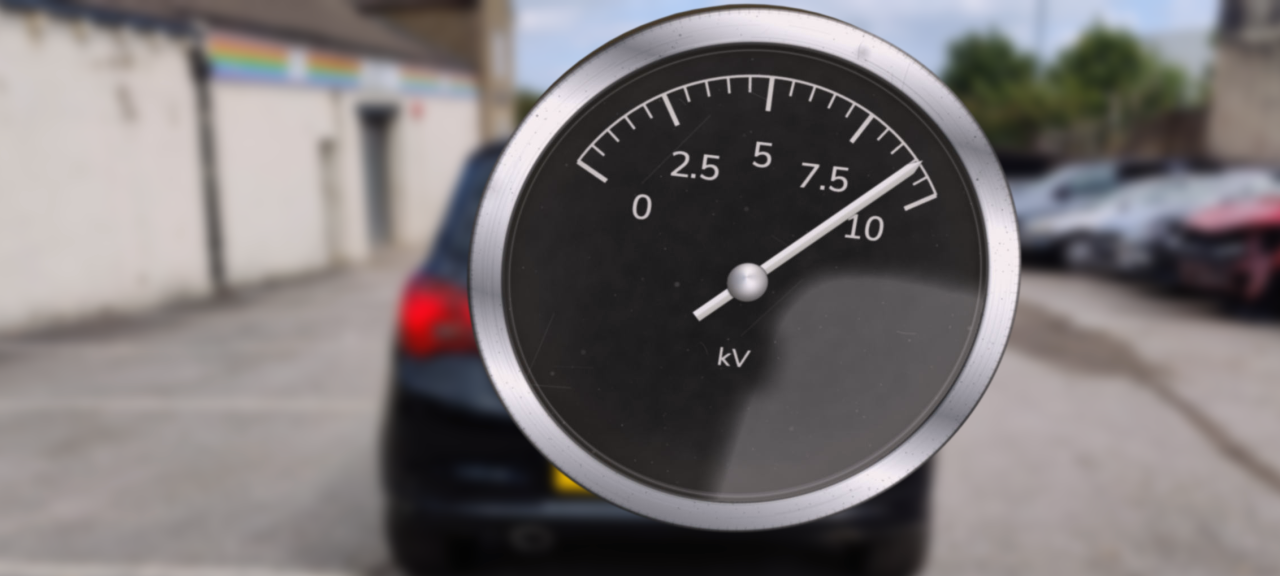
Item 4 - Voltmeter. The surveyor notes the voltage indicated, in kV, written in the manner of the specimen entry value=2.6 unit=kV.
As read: value=9 unit=kV
